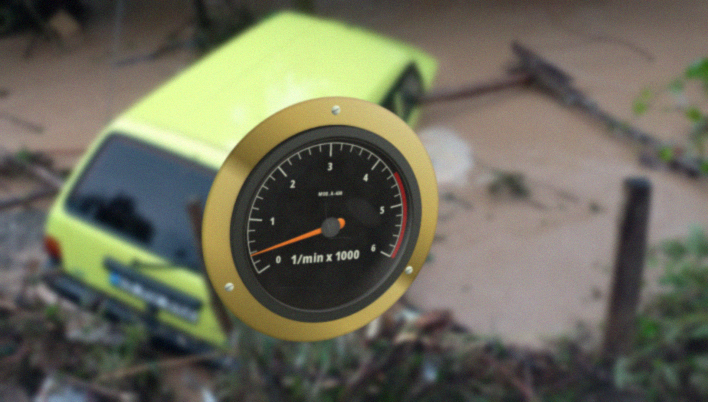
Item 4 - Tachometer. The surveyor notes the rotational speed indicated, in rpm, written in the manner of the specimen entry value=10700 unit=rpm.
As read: value=400 unit=rpm
